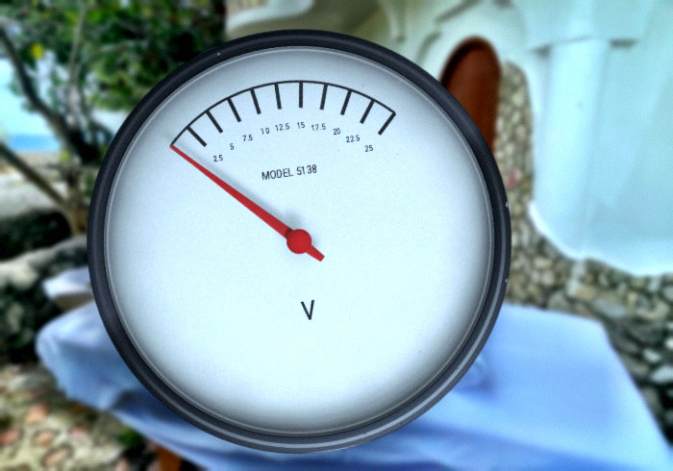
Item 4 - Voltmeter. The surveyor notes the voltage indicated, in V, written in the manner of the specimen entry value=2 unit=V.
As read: value=0 unit=V
